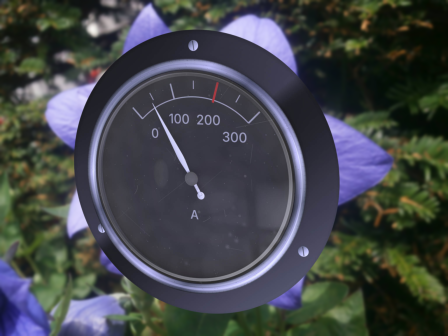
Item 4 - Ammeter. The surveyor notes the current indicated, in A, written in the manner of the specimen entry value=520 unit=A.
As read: value=50 unit=A
